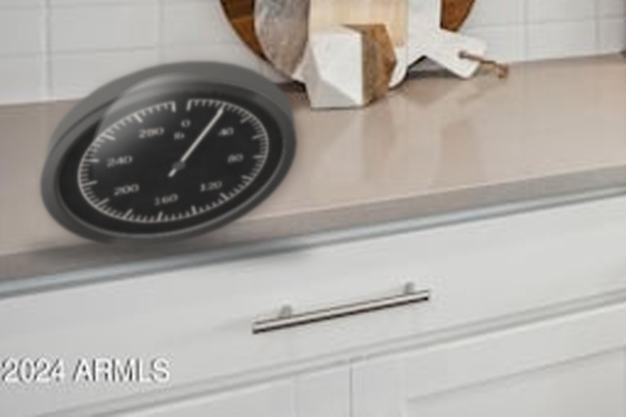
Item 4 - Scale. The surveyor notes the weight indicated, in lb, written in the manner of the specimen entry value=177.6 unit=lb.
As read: value=20 unit=lb
